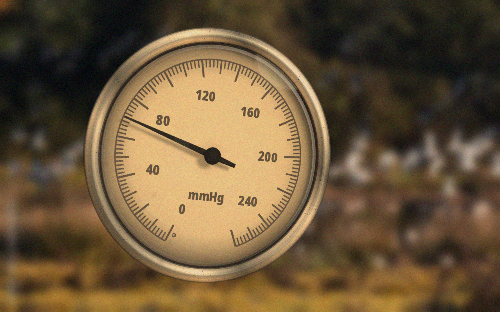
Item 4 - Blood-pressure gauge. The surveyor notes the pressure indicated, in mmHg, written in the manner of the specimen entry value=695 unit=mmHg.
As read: value=70 unit=mmHg
